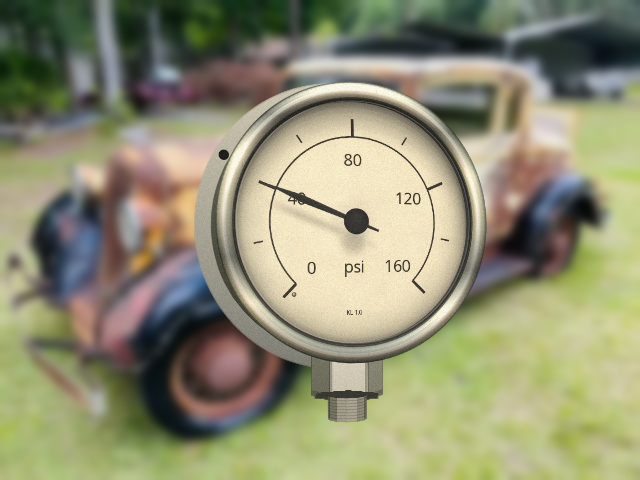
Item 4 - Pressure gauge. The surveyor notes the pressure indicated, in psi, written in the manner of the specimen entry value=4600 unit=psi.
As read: value=40 unit=psi
